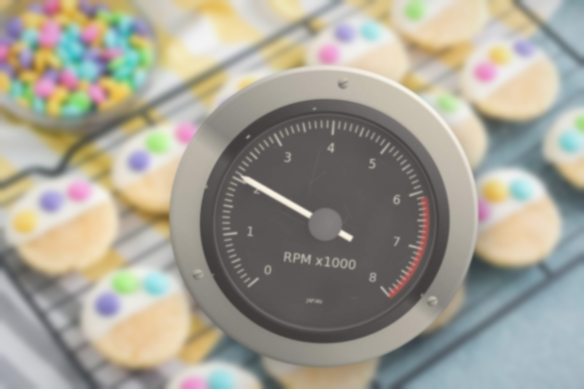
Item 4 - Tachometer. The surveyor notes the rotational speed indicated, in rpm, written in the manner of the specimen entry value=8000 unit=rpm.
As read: value=2100 unit=rpm
